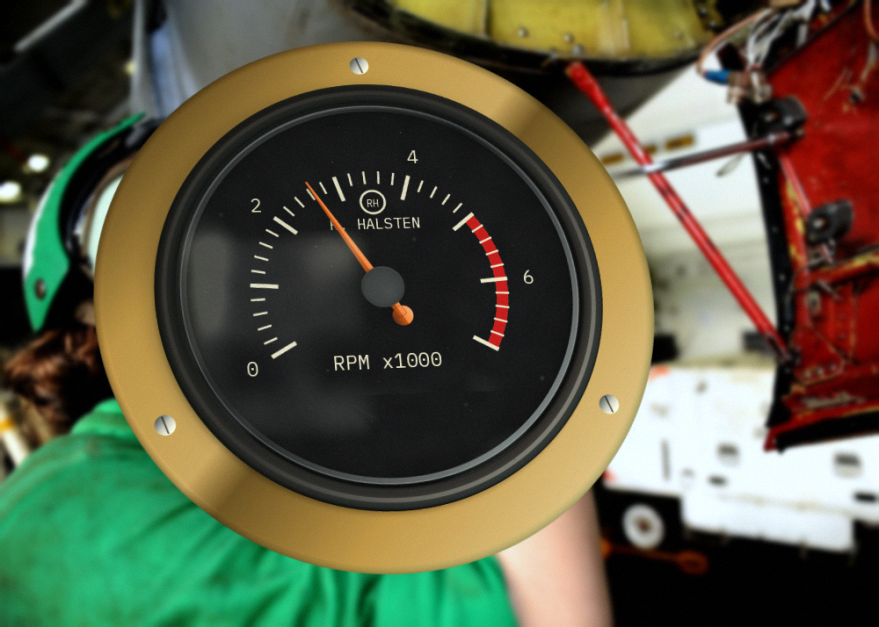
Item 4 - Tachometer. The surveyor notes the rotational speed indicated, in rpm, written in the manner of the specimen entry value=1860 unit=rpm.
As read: value=2600 unit=rpm
